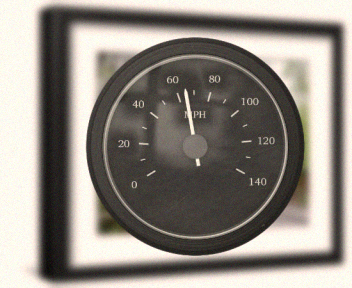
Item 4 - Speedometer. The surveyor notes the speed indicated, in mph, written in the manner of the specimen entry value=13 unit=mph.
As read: value=65 unit=mph
